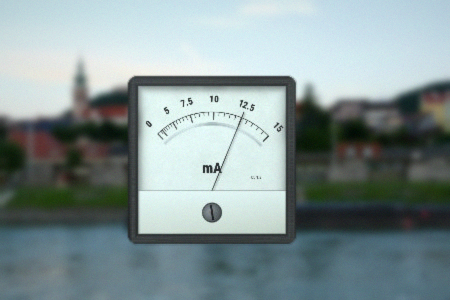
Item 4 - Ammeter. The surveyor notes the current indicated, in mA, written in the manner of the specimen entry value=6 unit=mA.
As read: value=12.5 unit=mA
